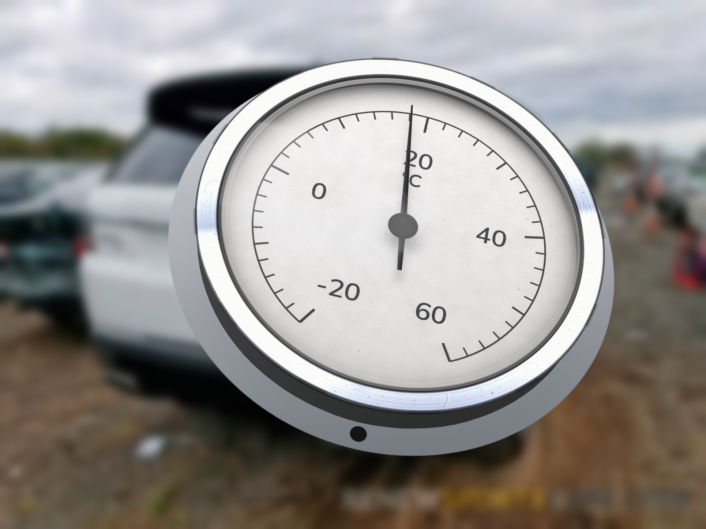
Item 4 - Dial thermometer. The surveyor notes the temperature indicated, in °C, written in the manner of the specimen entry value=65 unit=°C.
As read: value=18 unit=°C
